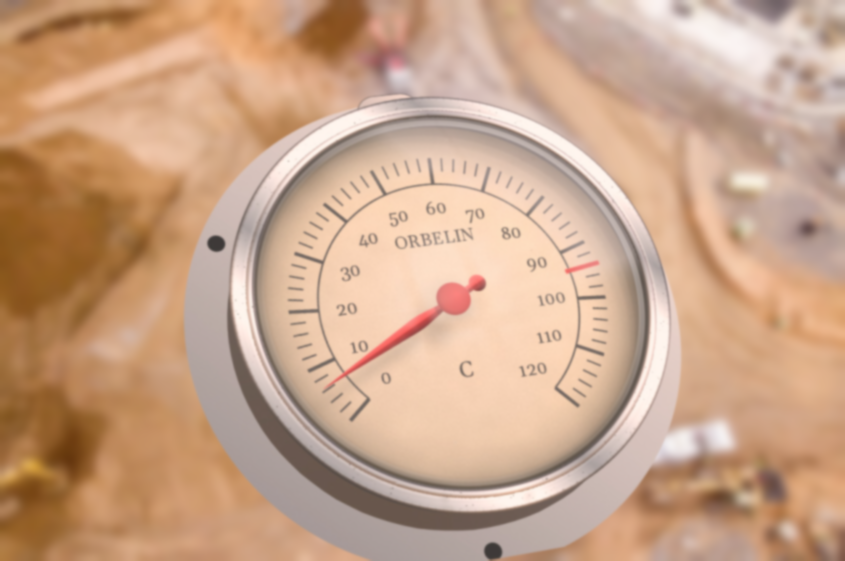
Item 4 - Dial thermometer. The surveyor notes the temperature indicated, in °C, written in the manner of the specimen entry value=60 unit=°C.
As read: value=6 unit=°C
